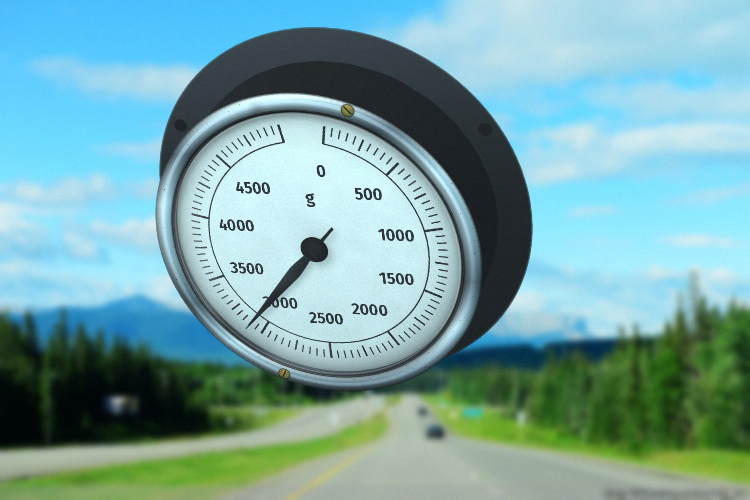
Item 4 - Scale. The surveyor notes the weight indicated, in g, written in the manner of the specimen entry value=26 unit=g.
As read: value=3100 unit=g
